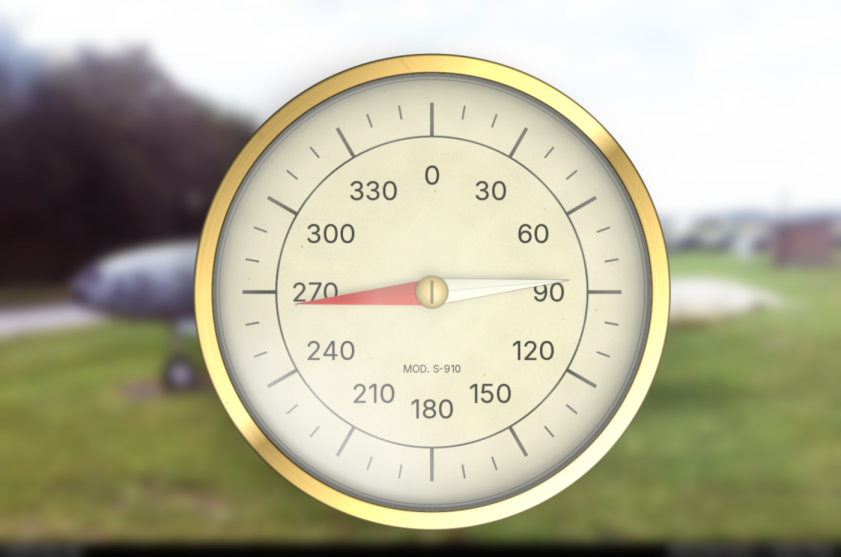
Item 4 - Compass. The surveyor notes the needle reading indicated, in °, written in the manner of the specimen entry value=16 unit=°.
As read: value=265 unit=°
